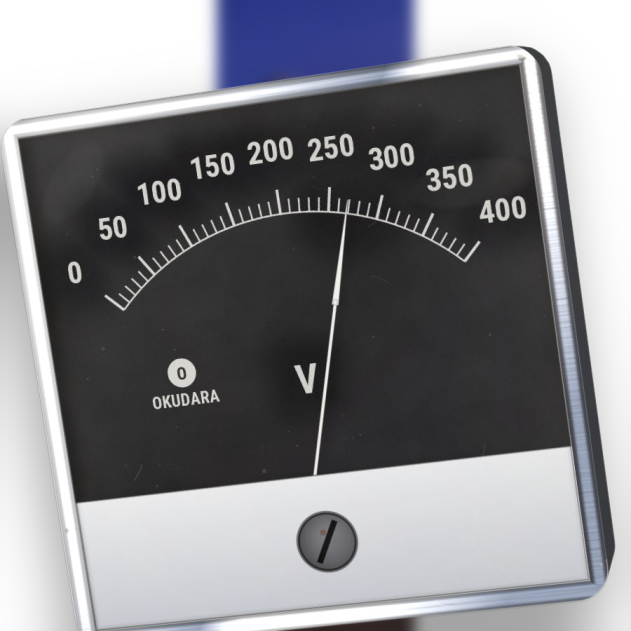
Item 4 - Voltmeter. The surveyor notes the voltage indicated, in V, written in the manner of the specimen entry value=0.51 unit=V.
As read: value=270 unit=V
